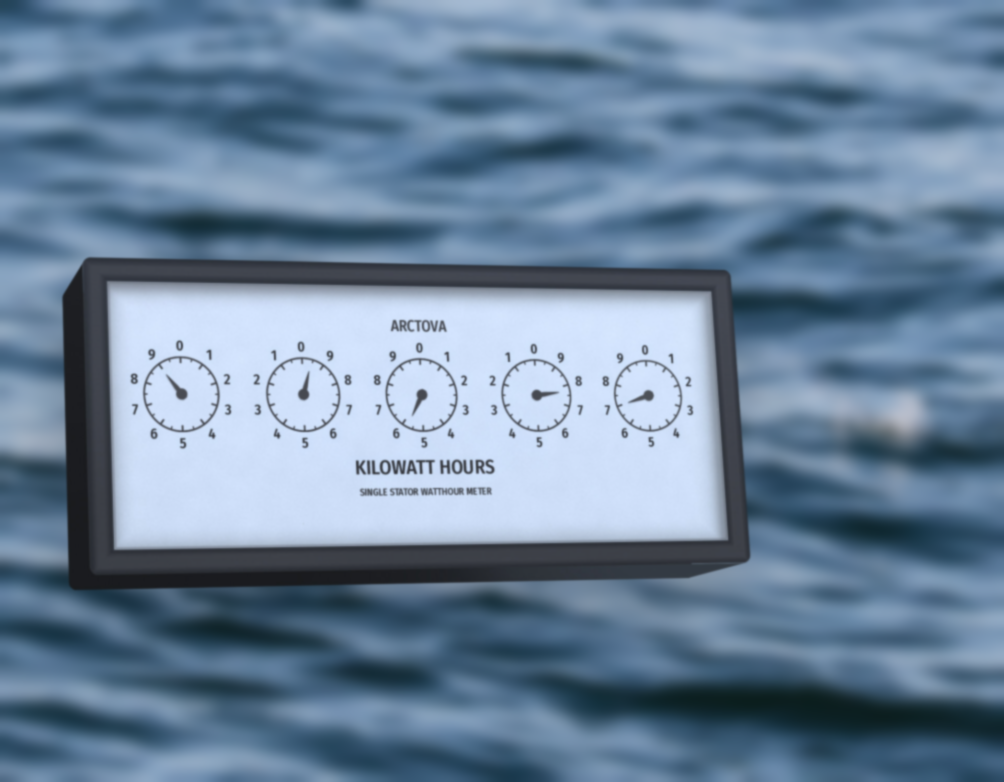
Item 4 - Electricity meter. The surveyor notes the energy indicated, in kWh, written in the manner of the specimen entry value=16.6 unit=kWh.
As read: value=89577 unit=kWh
